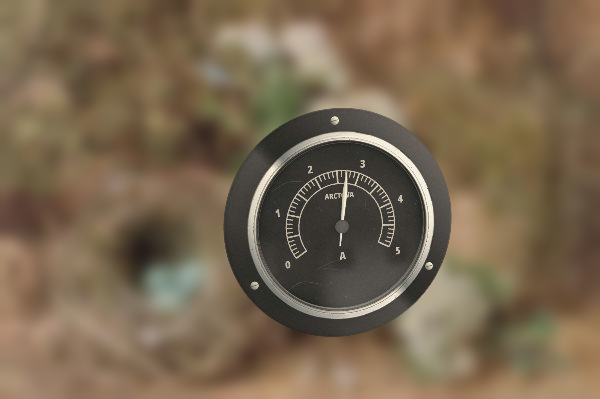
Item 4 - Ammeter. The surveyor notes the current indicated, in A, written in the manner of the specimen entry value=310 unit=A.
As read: value=2.7 unit=A
